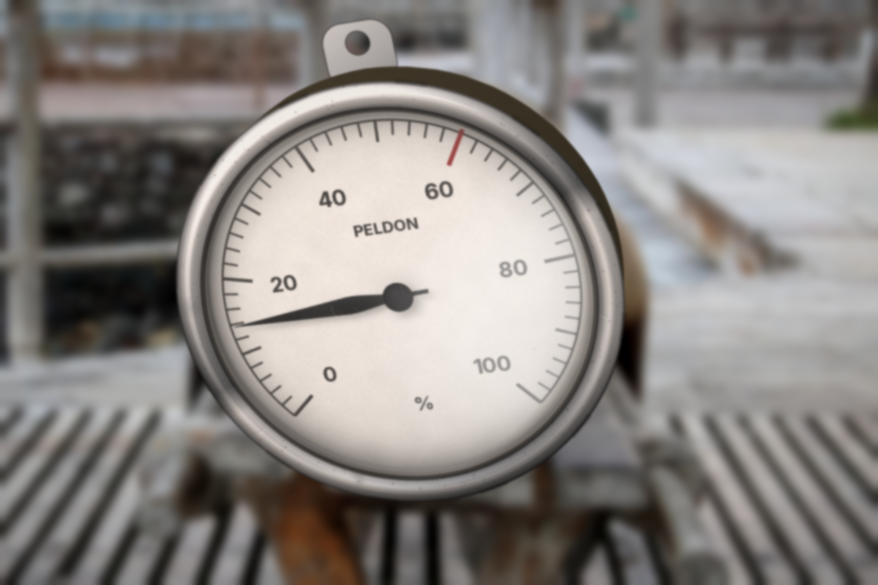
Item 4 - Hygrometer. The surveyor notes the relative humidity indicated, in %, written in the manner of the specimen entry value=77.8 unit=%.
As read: value=14 unit=%
